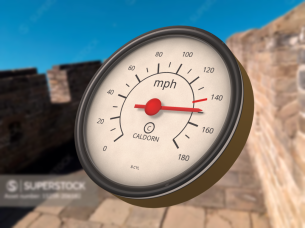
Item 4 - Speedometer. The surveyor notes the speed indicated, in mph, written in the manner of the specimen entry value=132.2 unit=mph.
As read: value=150 unit=mph
